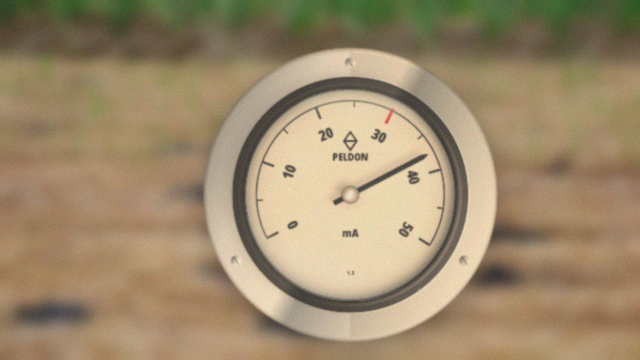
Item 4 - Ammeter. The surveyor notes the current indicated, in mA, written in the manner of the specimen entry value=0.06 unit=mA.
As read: value=37.5 unit=mA
